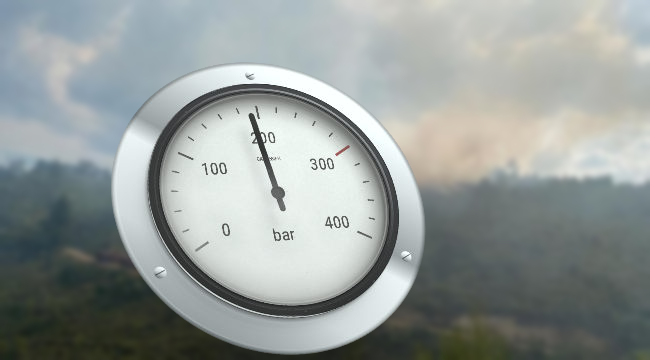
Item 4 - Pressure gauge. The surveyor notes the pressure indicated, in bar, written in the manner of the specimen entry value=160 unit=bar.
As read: value=190 unit=bar
